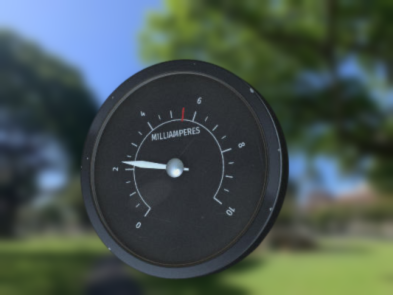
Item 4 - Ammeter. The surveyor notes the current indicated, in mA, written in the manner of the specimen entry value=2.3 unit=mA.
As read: value=2.25 unit=mA
